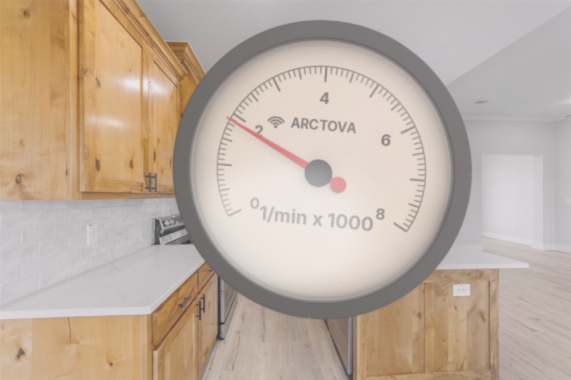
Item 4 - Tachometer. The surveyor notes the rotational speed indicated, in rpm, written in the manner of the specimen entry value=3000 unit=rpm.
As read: value=1900 unit=rpm
